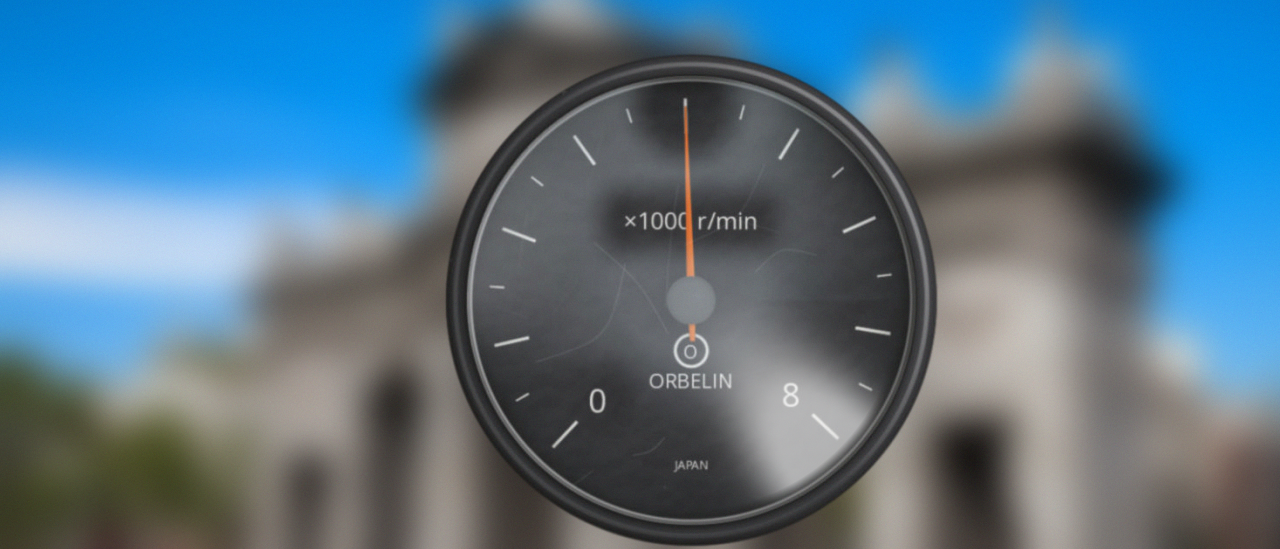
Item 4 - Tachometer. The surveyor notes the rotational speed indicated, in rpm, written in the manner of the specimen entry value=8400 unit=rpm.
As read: value=4000 unit=rpm
